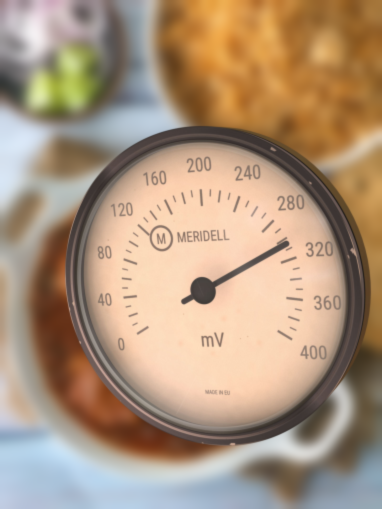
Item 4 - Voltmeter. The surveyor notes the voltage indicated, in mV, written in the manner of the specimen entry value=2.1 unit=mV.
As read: value=305 unit=mV
